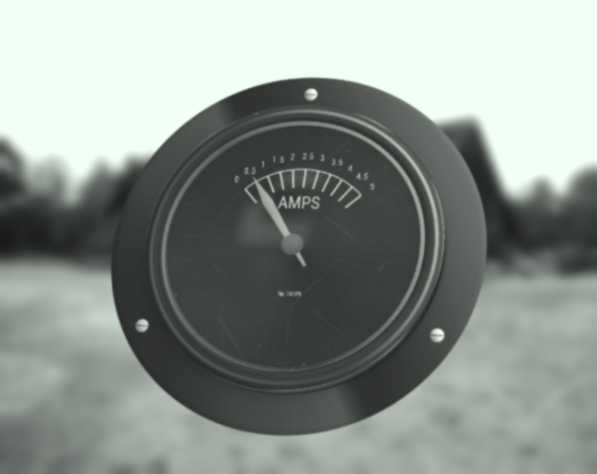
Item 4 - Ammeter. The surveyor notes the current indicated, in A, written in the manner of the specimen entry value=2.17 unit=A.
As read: value=0.5 unit=A
